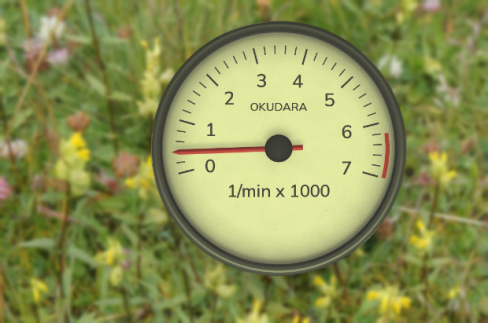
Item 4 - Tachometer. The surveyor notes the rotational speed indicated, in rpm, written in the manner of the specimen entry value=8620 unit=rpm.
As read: value=400 unit=rpm
